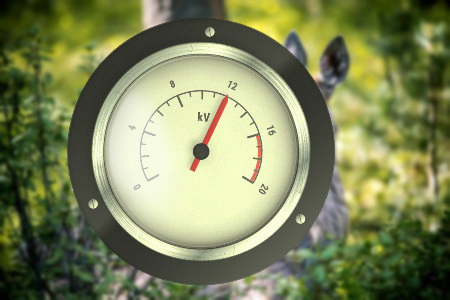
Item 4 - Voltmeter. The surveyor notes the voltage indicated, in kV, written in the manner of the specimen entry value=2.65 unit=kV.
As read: value=12 unit=kV
